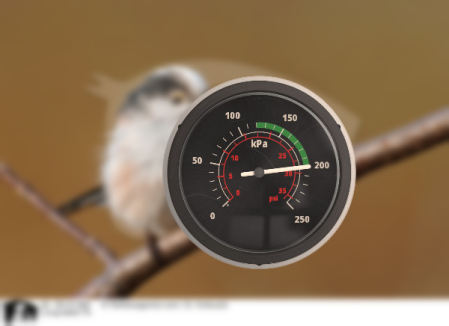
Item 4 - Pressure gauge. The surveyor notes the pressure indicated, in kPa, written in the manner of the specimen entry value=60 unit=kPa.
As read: value=200 unit=kPa
